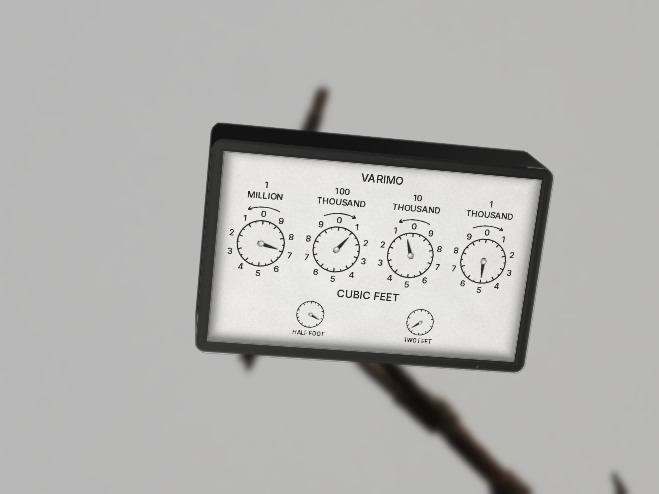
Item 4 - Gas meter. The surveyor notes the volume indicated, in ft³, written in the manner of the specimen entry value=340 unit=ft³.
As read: value=710500 unit=ft³
